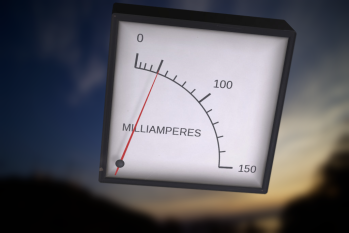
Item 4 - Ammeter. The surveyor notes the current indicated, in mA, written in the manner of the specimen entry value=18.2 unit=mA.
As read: value=50 unit=mA
